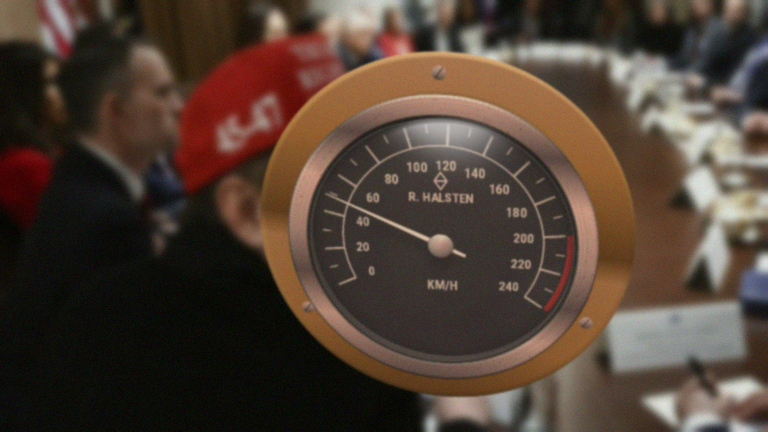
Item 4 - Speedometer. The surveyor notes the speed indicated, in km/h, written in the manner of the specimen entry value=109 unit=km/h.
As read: value=50 unit=km/h
